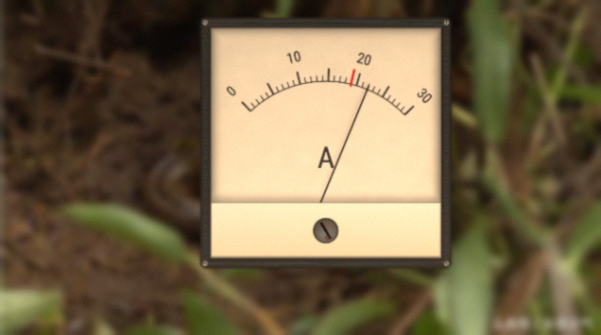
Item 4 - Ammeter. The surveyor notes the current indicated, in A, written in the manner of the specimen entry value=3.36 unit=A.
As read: value=22 unit=A
